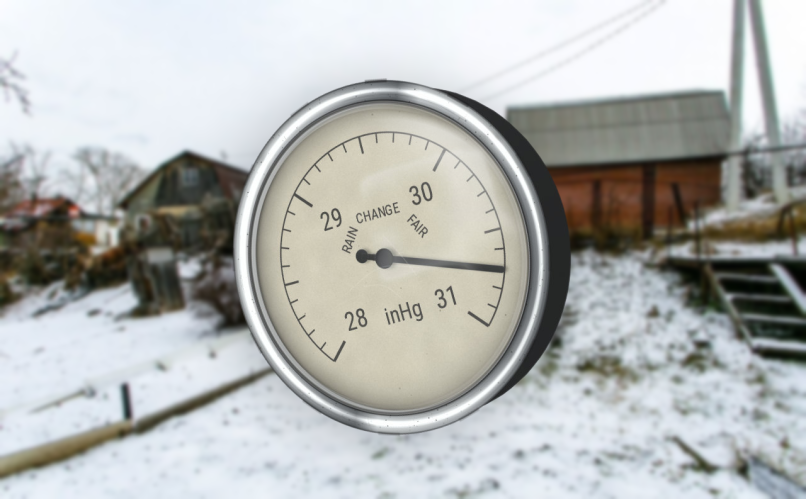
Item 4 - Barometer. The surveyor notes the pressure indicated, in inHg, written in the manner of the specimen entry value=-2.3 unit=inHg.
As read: value=30.7 unit=inHg
